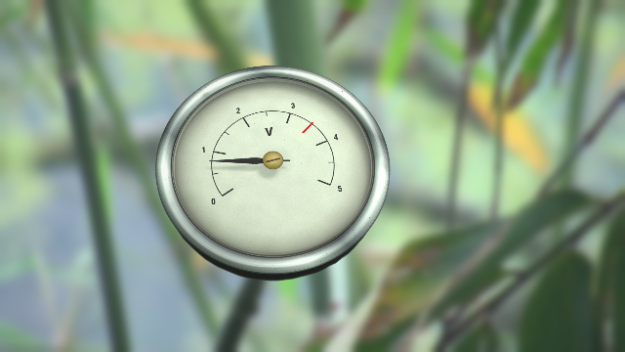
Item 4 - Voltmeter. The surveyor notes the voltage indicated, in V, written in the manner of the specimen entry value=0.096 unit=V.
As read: value=0.75 unit=V
